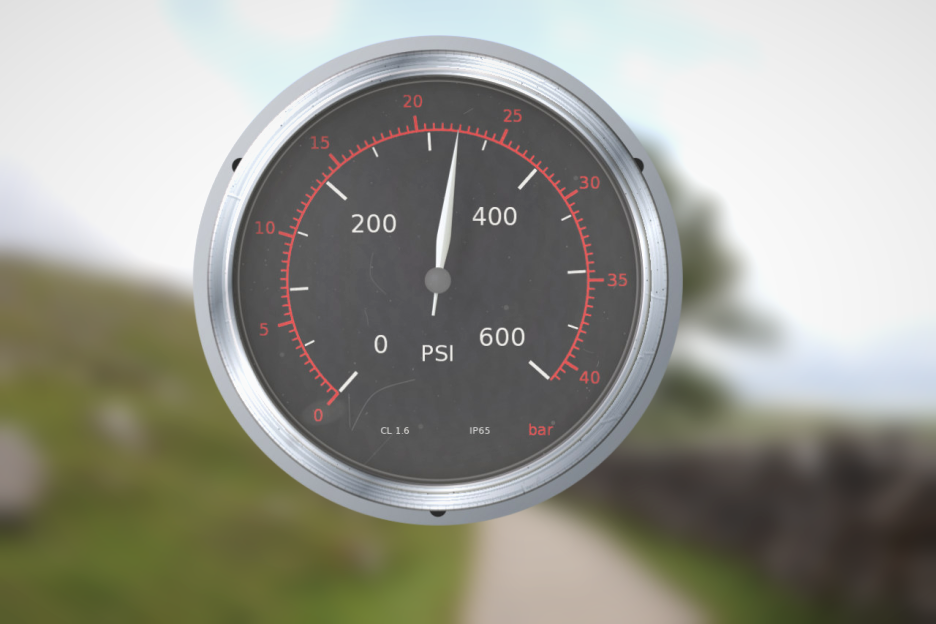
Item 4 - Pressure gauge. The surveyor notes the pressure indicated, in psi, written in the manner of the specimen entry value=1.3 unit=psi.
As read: value=325 unit=psi
